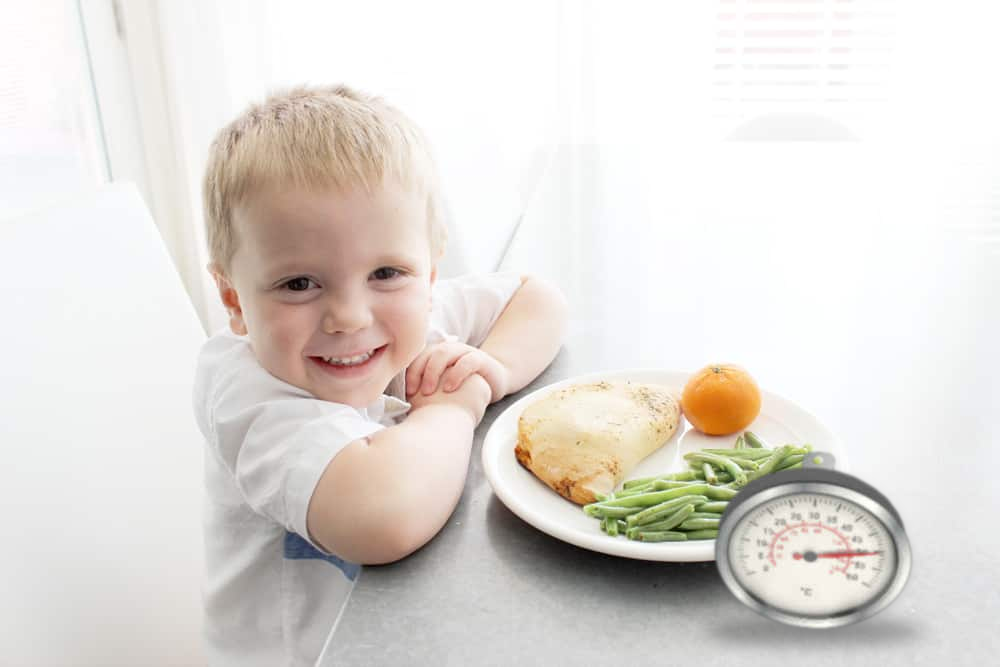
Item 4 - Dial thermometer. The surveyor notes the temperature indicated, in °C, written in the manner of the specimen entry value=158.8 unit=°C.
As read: value=50 unit=°C
